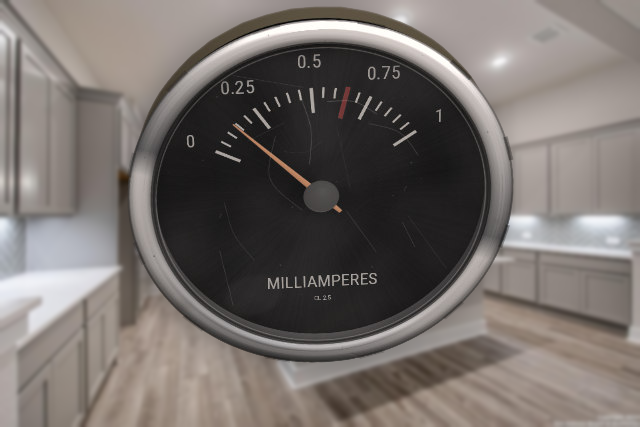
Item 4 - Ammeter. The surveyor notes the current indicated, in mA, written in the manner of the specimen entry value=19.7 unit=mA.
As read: value=0.15 unit=mA
